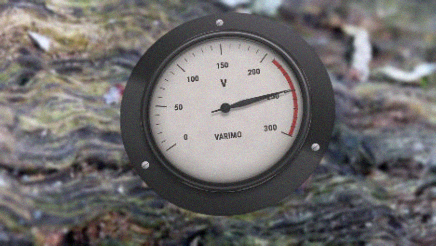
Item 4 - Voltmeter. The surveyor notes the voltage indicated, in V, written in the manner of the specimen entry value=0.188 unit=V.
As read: value=250 unit=V
